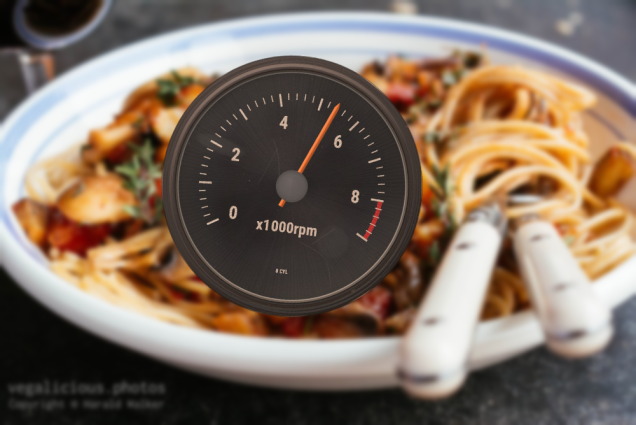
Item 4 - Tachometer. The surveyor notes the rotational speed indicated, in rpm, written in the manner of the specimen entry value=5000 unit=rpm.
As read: value=5400 unit=rpm
